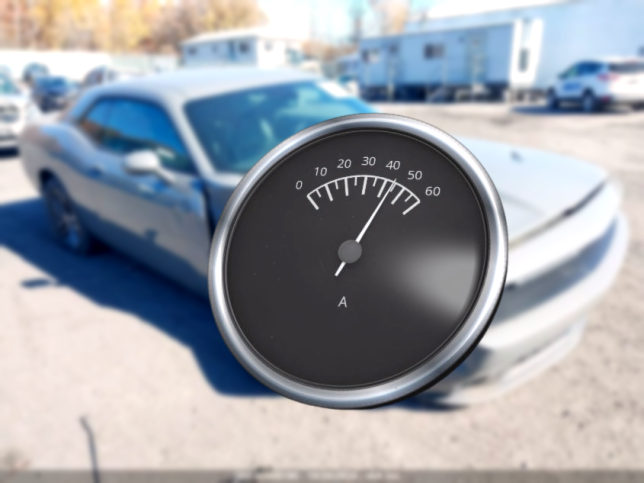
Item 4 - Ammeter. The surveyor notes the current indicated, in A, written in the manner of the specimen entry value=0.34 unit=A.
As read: value=45 unit=A
